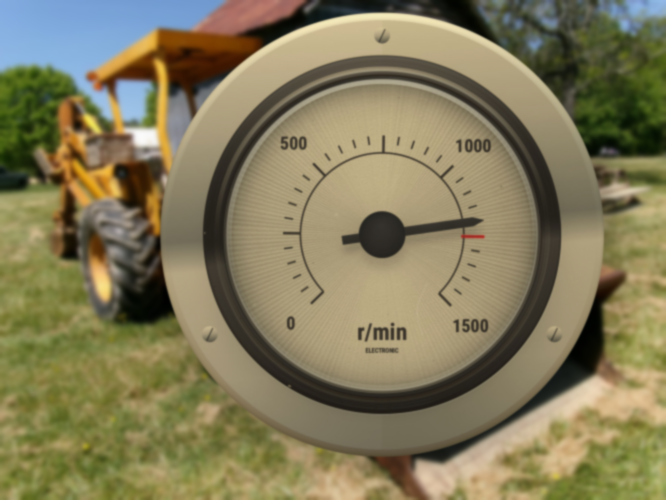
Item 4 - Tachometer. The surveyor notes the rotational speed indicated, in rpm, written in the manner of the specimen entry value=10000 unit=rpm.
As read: value=1200 unit=rpm
